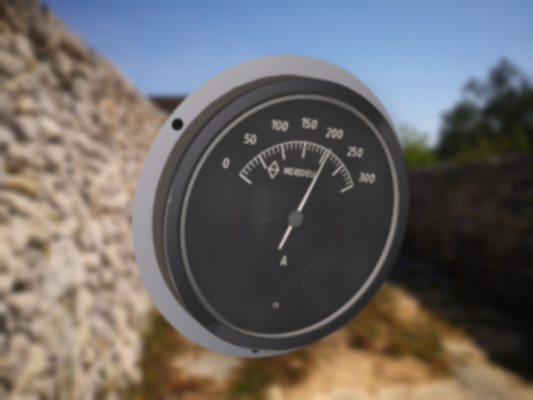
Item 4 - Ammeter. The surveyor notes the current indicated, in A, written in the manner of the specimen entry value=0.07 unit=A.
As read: value=200 unit=A
